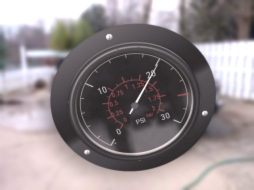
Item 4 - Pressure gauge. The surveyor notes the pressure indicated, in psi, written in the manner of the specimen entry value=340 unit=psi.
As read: value=20 unit=psi
